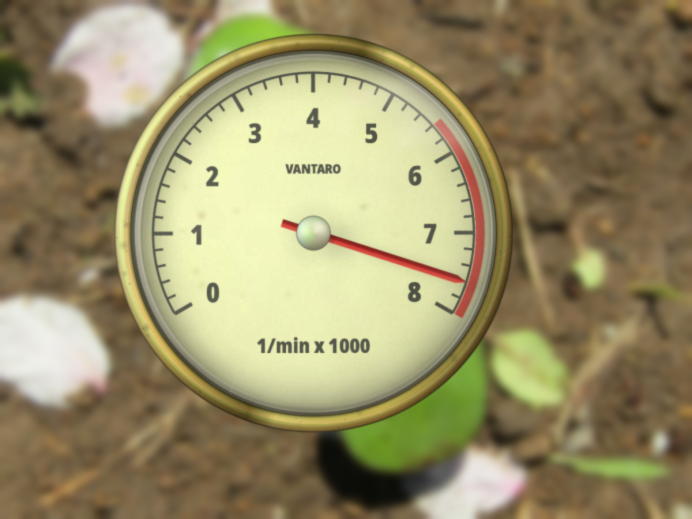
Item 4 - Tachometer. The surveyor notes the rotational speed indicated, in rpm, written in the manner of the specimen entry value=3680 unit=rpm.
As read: value=7600 unit=rpm
